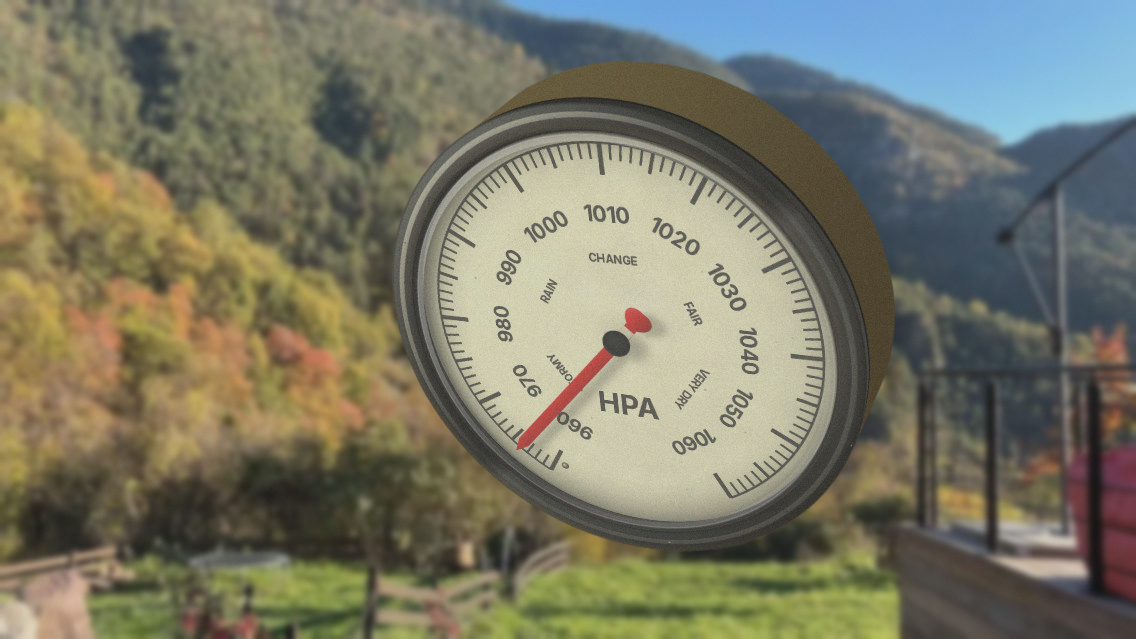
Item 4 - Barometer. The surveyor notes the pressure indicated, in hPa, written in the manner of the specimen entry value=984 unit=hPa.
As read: value=964 unit=hPa
